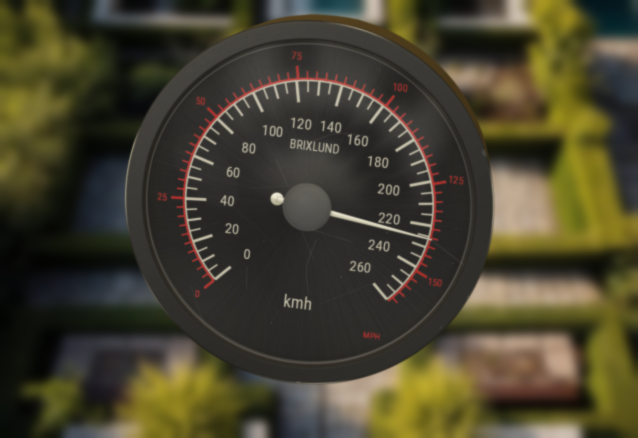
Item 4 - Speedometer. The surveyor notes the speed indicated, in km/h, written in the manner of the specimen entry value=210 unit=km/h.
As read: value=225 unit=km/h
